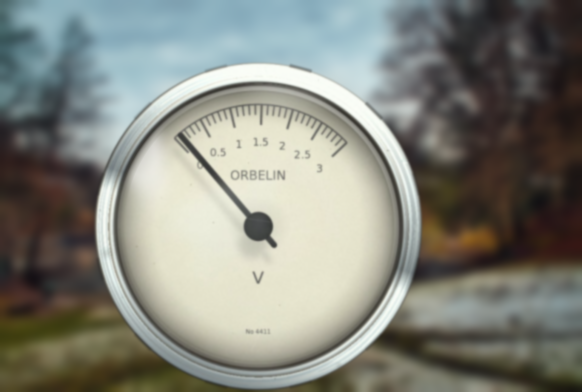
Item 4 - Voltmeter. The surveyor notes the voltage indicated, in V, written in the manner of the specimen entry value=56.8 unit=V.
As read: value=0.1 unit=V
